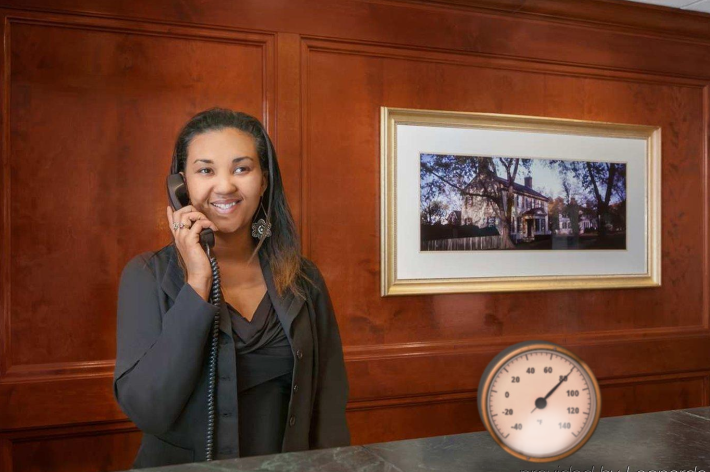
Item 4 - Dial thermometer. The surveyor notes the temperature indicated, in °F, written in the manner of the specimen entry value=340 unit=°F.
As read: value=80 unit=°F
